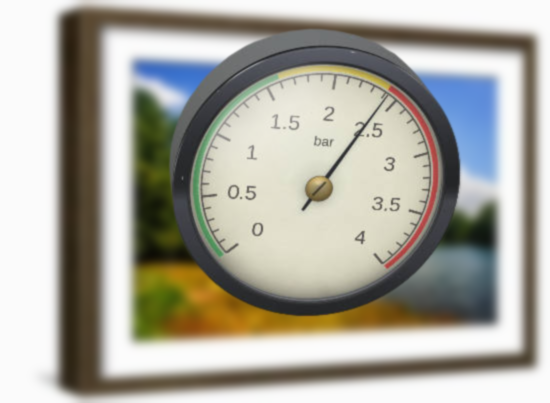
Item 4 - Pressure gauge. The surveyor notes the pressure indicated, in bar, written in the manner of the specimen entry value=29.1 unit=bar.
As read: value=2.4 unit=bar
